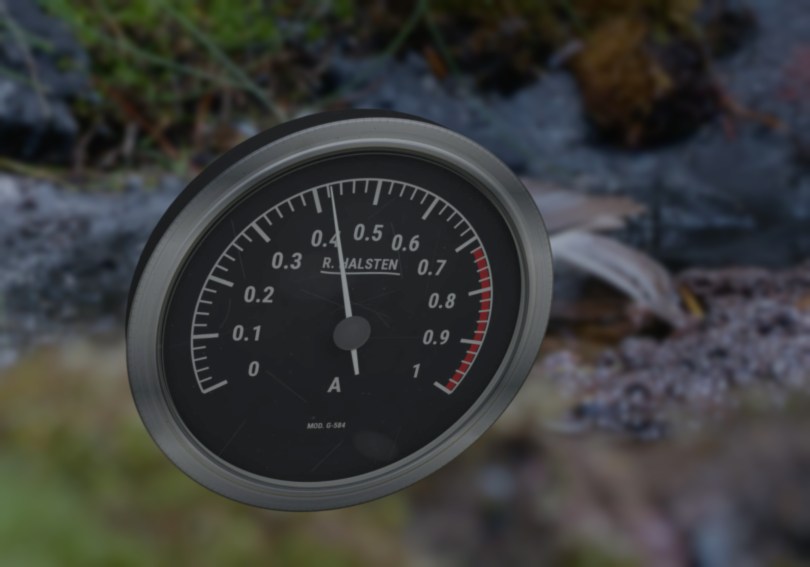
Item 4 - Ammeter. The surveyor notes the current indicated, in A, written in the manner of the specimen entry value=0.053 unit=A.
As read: value=0.42 unit=A
